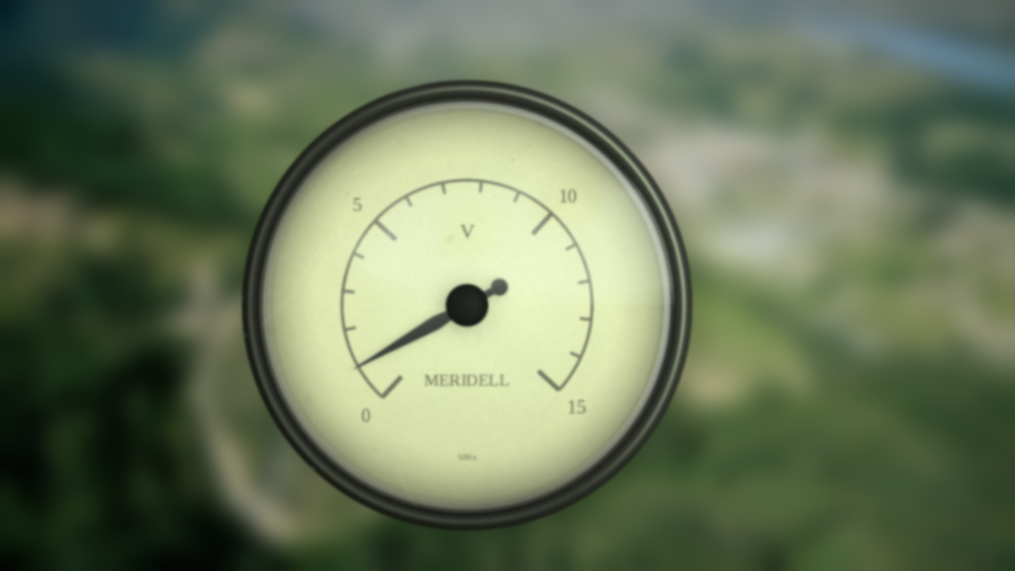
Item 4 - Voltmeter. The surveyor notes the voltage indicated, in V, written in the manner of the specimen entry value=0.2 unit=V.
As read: value=1 unit=V
